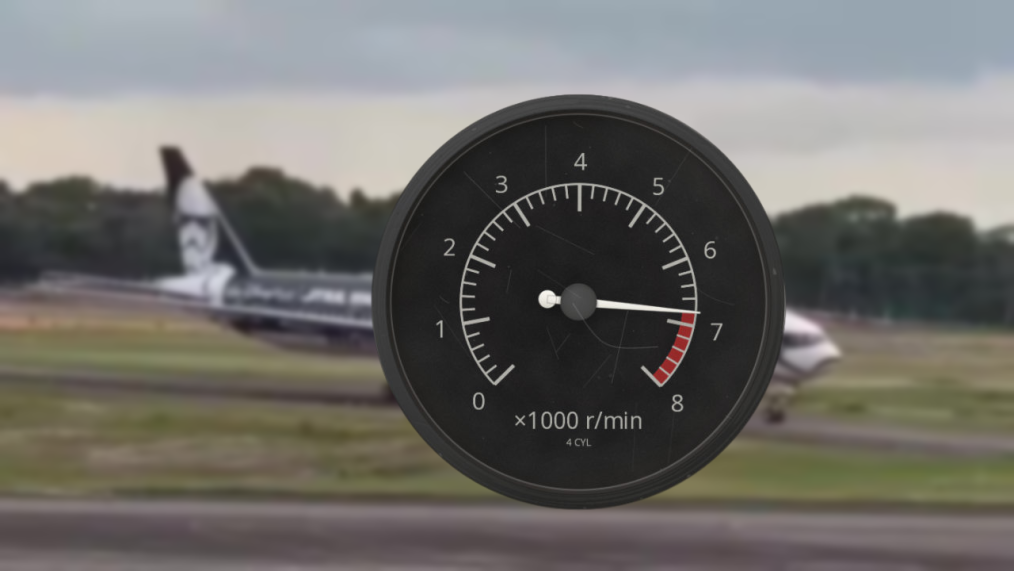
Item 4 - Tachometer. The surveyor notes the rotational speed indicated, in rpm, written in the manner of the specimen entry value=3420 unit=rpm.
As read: value=6800 unit=rpm
